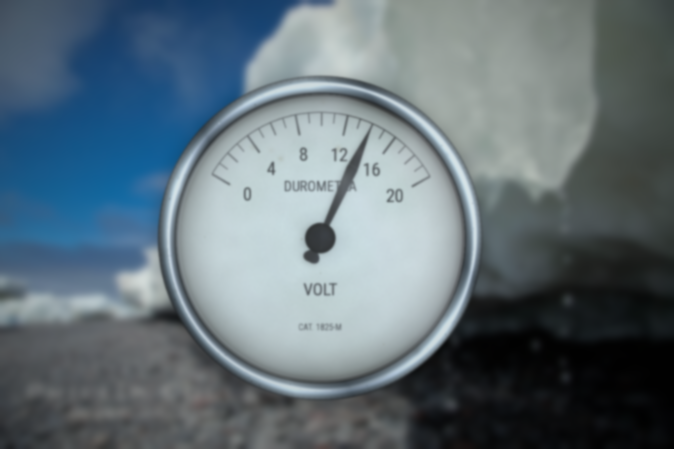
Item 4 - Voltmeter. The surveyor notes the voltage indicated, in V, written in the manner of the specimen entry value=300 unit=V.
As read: value=14 unit=V
